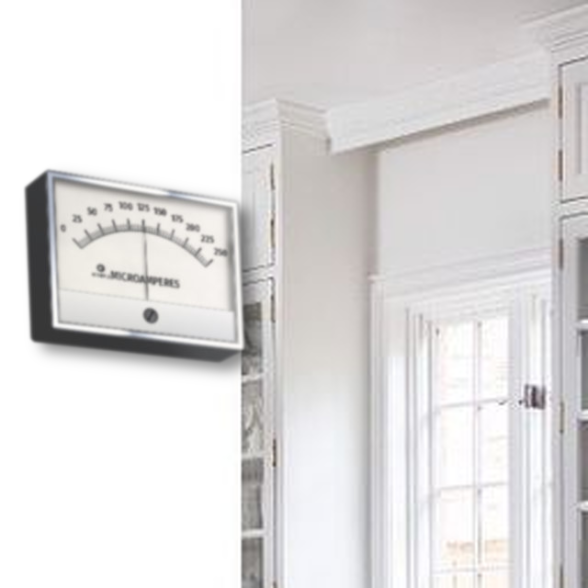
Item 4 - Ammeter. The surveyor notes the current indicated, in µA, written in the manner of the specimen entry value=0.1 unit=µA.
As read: value=125 unit=µA
